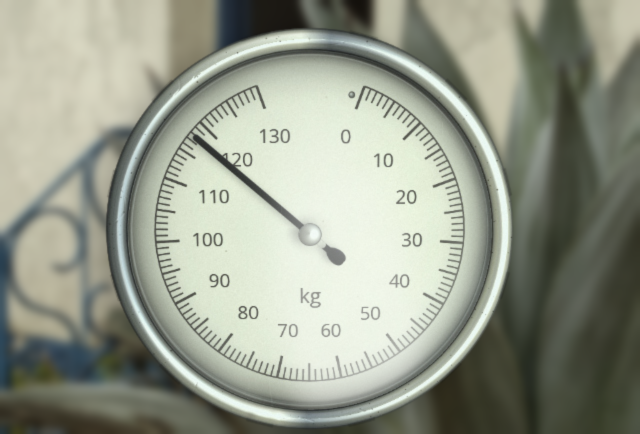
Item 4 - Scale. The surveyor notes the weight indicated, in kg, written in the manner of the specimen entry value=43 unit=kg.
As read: value=118 unit=kg
